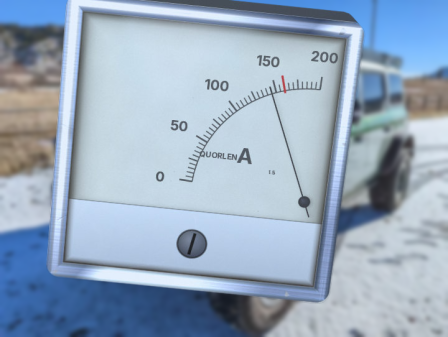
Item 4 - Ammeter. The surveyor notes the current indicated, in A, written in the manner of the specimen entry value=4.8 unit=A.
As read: value=145 unit=A
